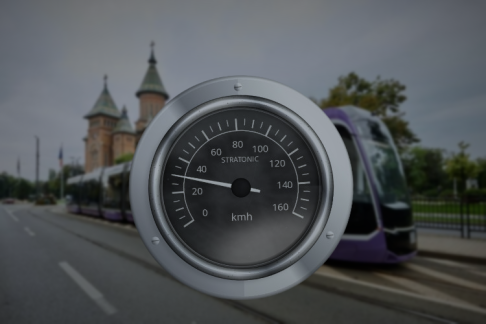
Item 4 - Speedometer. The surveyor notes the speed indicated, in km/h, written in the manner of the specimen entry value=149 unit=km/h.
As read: value=30 unit=km/h
